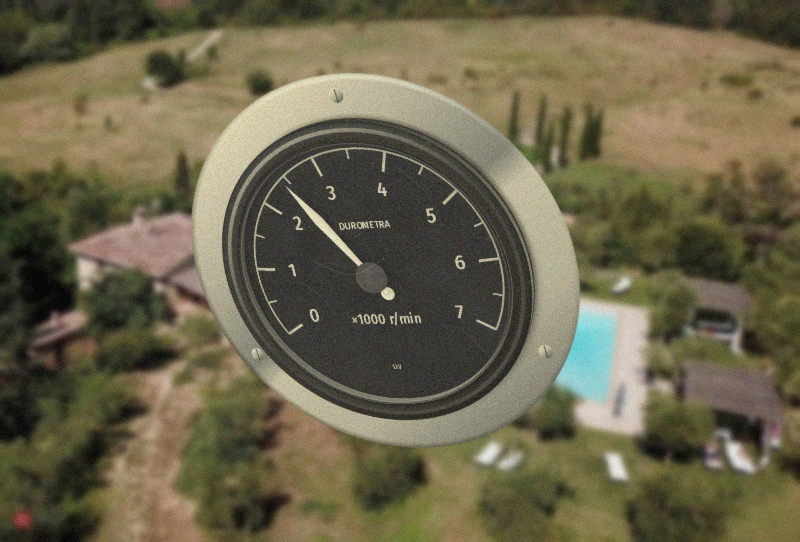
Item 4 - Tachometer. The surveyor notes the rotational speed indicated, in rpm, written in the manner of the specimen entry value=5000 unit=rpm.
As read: value=2500 unit=rpm
